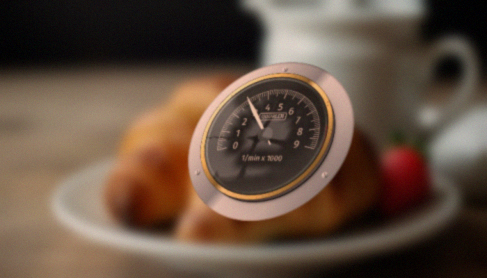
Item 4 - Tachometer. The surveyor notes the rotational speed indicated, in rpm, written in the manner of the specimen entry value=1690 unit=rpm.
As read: value=3000 unit=rpm
